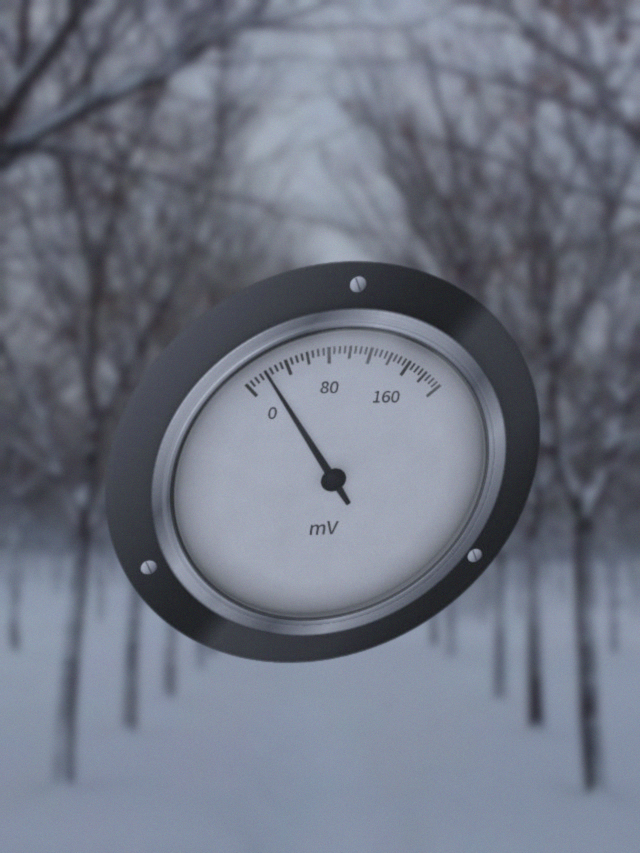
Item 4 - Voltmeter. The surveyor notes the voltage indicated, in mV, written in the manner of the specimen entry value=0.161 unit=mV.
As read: value=20 unit=mV
